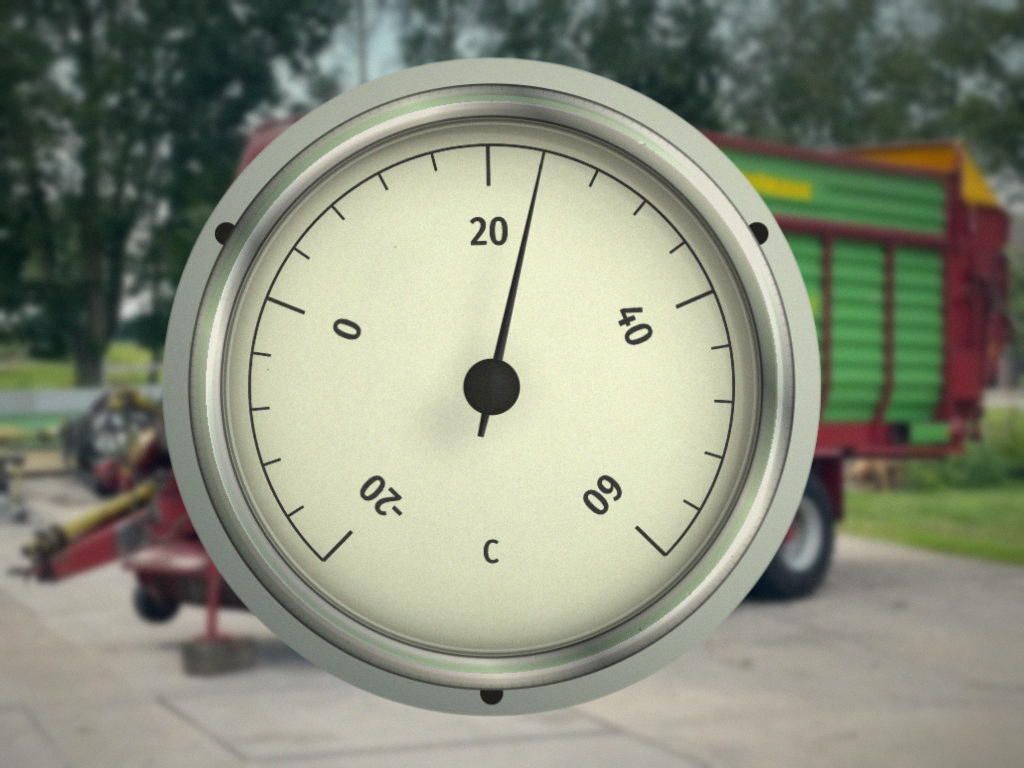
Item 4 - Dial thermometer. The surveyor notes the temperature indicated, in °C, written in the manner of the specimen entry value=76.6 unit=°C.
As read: value=24 unit=°C
